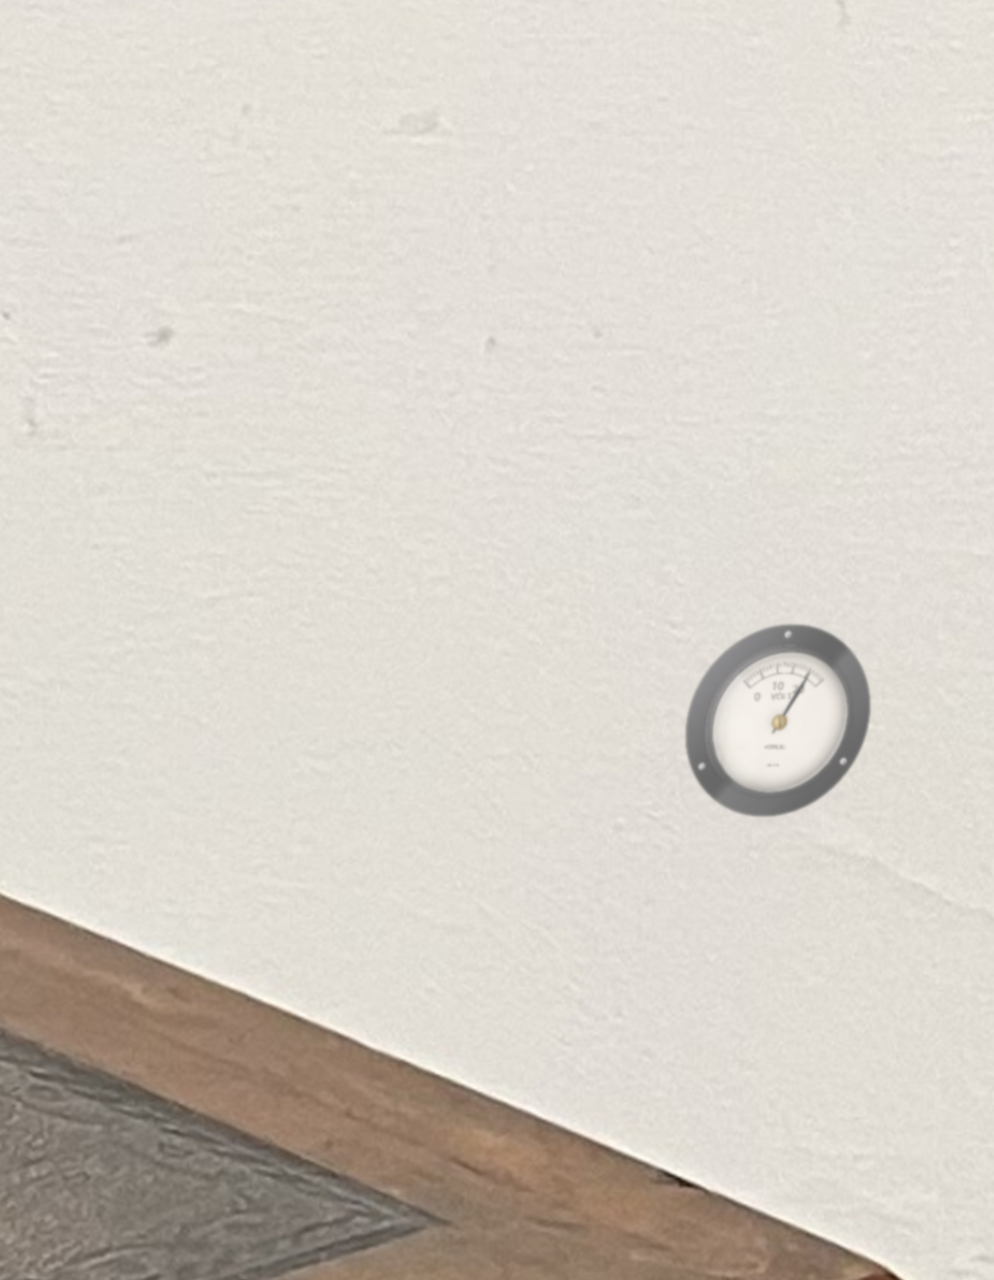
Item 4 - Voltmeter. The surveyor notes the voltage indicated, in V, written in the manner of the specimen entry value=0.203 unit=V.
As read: value=20 unit=V
